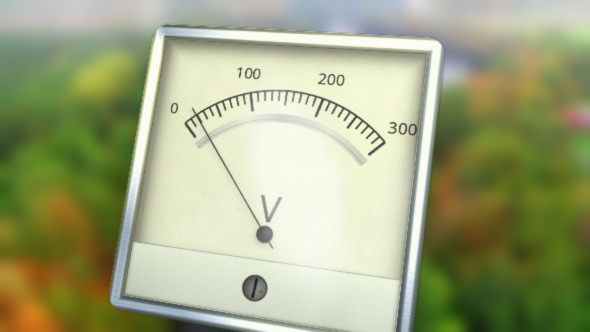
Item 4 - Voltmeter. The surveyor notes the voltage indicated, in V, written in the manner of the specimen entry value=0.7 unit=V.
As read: value=20 unit=V
